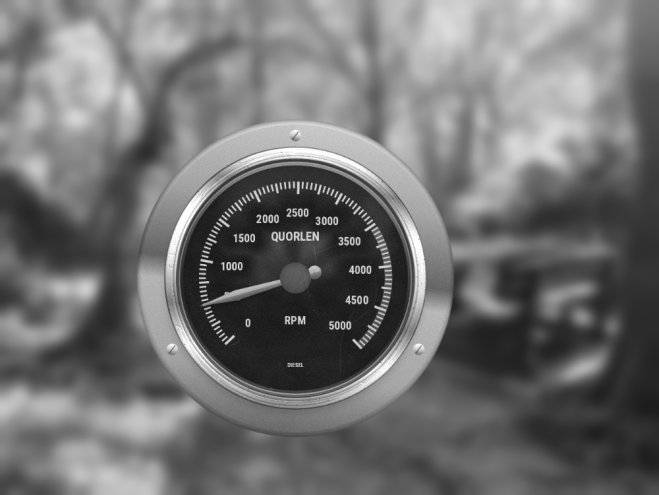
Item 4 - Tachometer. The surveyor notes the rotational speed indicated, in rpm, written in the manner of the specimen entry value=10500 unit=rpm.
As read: value=500 unit=rpm
